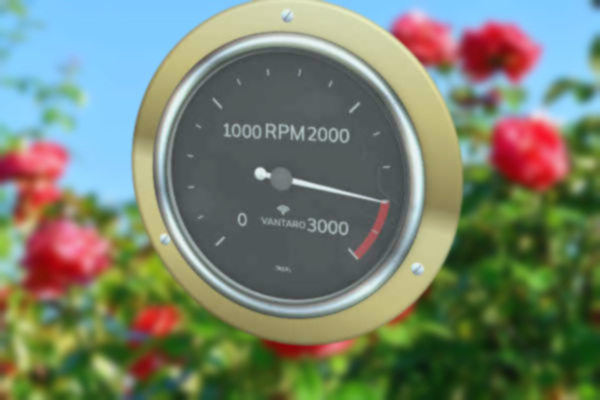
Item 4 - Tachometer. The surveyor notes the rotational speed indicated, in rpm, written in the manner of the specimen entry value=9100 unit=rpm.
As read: value=2600 unit=rpm
